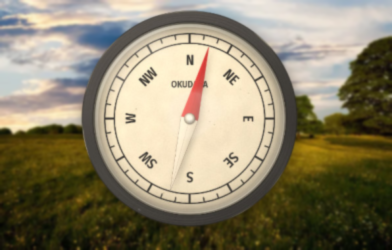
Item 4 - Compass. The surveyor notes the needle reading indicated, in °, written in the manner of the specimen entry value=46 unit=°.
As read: value=15 unit=°
